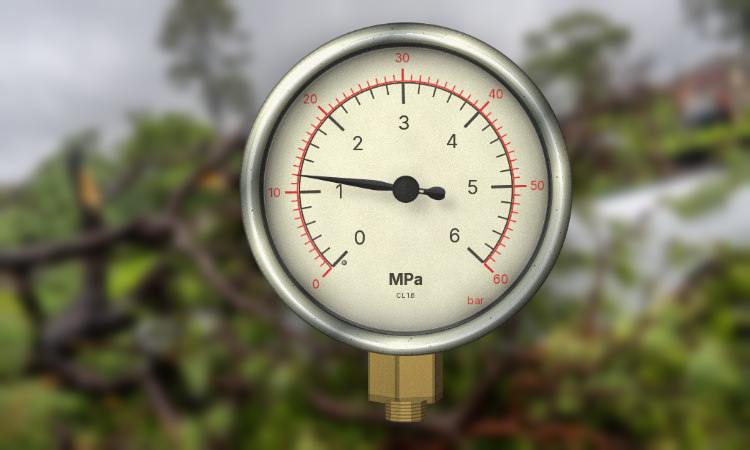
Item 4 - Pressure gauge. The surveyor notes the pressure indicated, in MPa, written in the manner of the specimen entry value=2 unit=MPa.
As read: value=1.2 unit=MPa
